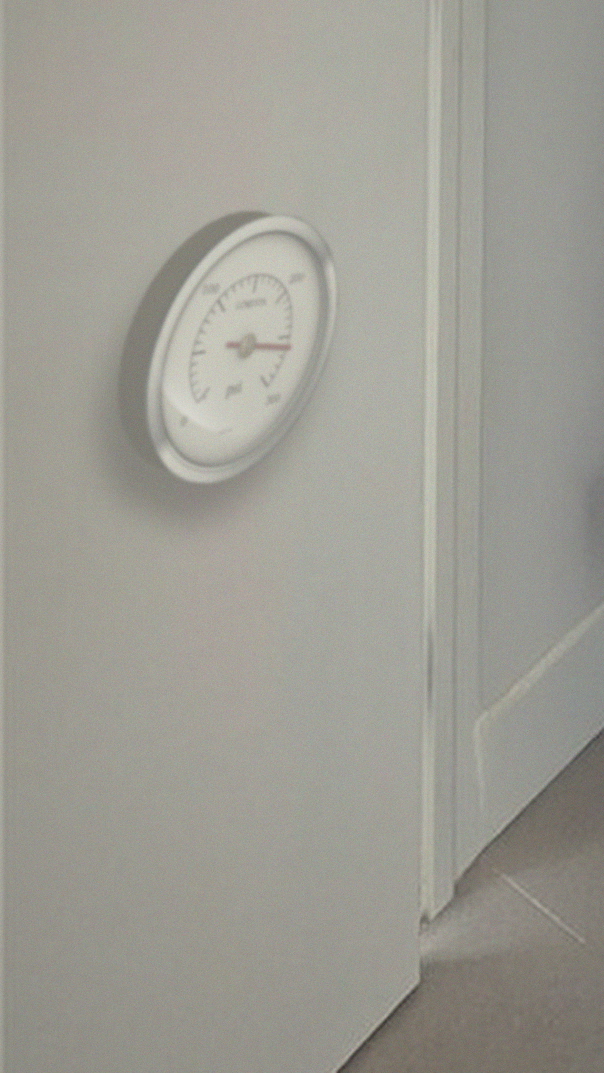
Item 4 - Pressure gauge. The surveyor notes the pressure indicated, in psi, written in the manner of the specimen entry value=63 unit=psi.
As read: value=260 unit=psi
